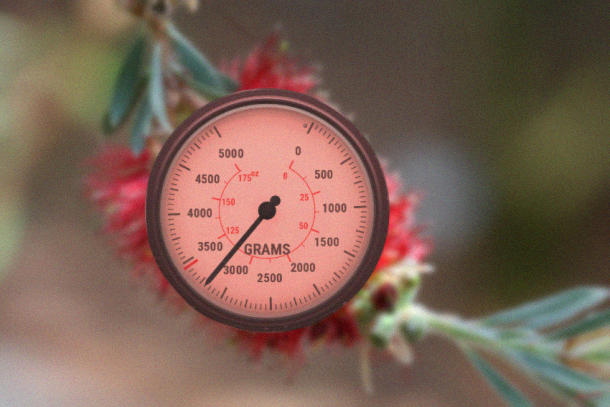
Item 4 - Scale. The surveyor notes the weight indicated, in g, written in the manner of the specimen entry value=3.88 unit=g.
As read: value=3200 unit=g
